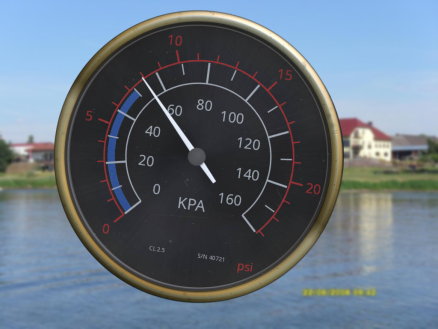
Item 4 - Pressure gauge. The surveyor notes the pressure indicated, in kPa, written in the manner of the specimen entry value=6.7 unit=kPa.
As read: value=55 unit=kPa
